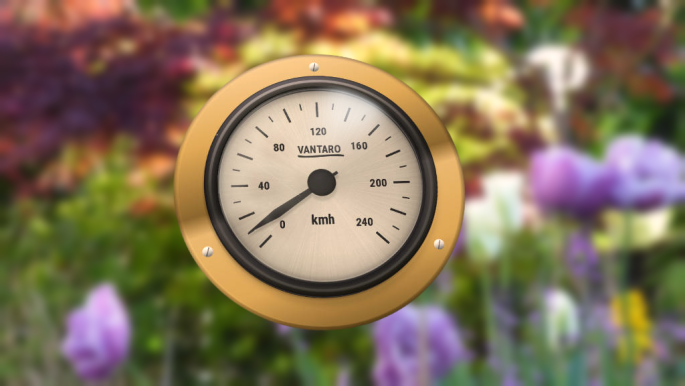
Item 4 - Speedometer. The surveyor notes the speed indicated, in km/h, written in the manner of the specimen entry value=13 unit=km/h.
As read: value=10 unit=km/h
